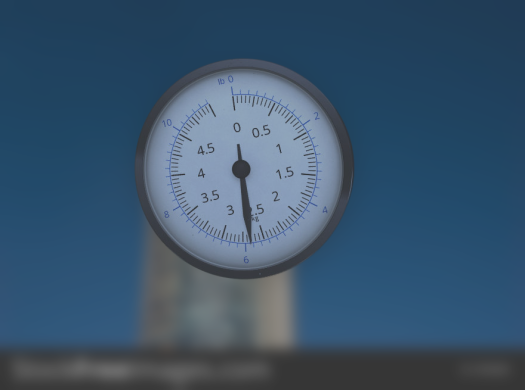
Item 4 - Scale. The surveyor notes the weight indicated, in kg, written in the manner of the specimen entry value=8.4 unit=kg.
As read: value=2.65 unit=kg
